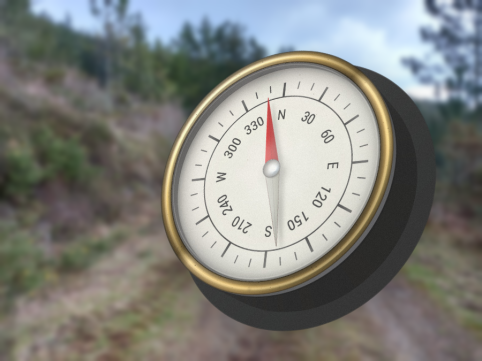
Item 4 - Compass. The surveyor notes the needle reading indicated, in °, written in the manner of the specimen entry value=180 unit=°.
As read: value=350 unit=°
